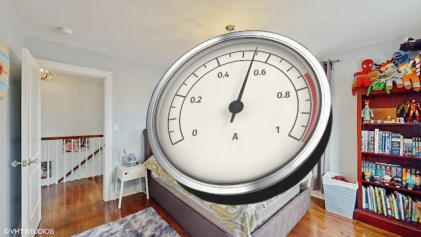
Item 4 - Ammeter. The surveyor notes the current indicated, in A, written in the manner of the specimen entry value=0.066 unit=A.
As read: value=0.55 unit=A
